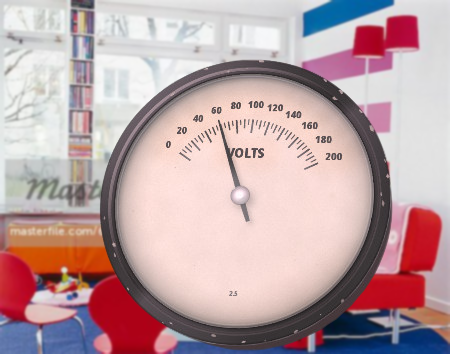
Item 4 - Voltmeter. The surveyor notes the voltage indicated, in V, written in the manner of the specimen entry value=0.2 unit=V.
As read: value=60 unit=V
